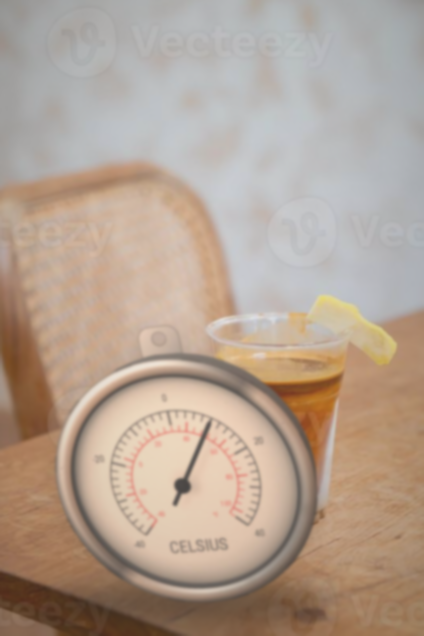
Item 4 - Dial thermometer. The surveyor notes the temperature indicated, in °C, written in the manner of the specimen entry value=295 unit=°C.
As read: value=10 unit=°C
